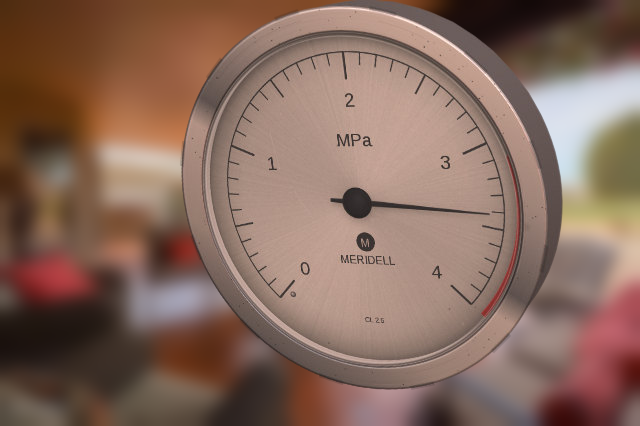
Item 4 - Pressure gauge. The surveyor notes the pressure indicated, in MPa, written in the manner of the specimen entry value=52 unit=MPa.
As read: value=3.4 unit=MPa
